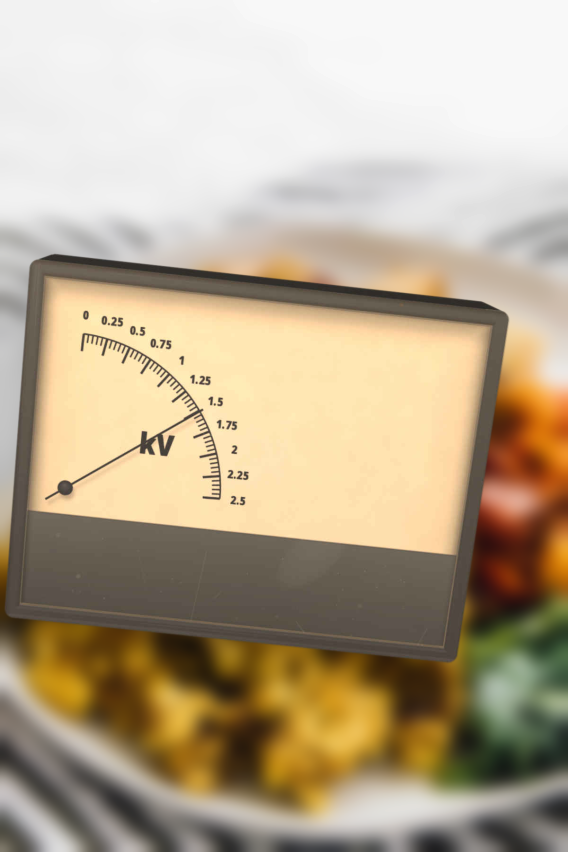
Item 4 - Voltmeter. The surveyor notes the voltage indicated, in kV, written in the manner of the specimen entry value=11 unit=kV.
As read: value=1.5 unit=kV
